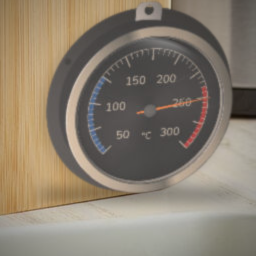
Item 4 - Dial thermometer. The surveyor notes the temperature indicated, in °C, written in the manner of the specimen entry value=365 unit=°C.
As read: value=250 unit=°C
